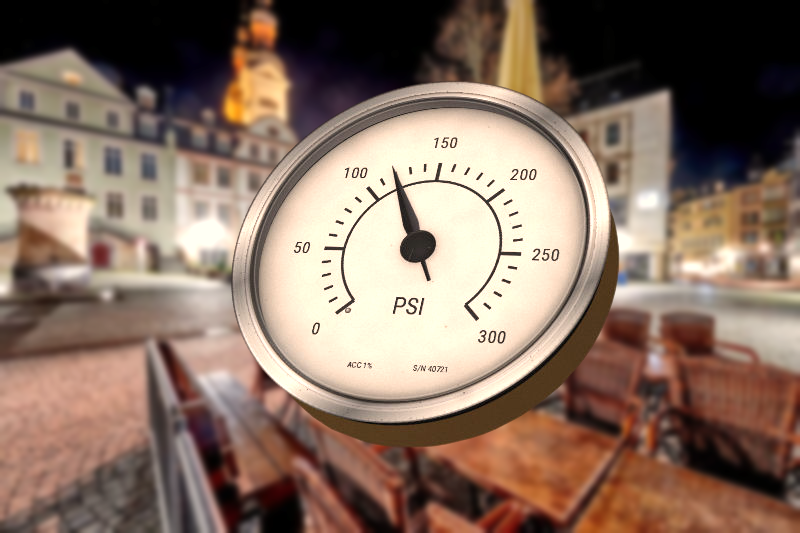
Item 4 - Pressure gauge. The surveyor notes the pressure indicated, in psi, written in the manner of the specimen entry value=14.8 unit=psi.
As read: value=120 unit=psi
